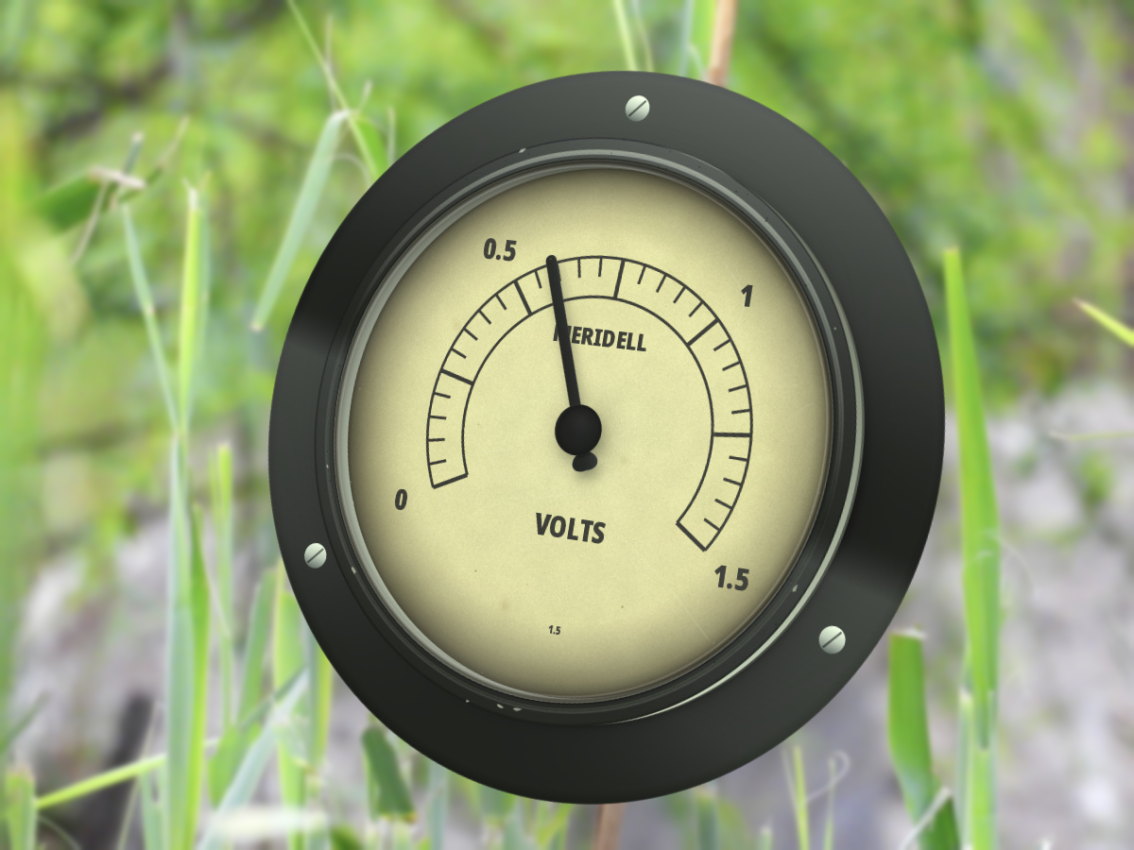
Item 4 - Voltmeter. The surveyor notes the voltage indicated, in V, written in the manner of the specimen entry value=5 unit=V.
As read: value=0.6 unit=V
